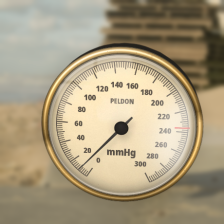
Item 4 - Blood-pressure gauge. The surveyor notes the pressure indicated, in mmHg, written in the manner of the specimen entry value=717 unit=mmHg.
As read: value=10 unit=mmHg
